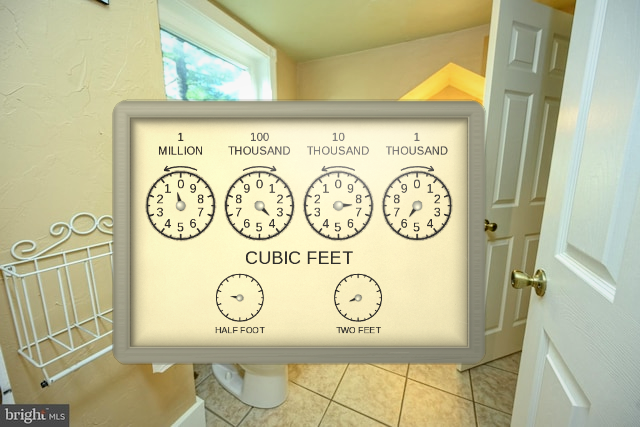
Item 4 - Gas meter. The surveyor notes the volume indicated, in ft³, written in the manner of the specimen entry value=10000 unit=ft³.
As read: value=37600 unit=ft³
